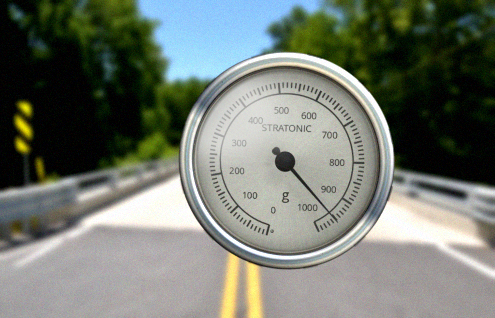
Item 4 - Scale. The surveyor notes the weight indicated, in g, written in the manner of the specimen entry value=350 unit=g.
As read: value=950 unit=g
